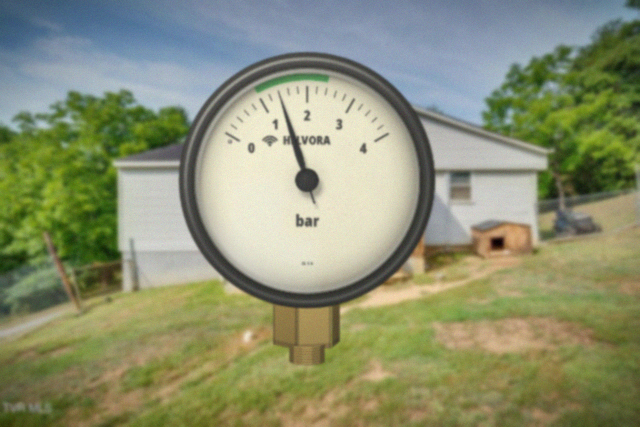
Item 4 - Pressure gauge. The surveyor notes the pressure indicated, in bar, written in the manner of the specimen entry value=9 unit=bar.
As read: value=1.4 unit=bar
